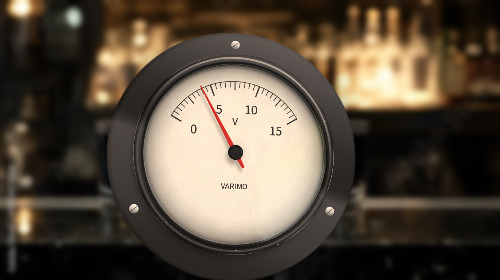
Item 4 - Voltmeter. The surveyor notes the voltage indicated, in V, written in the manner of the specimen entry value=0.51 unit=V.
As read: value=4 unit=V
